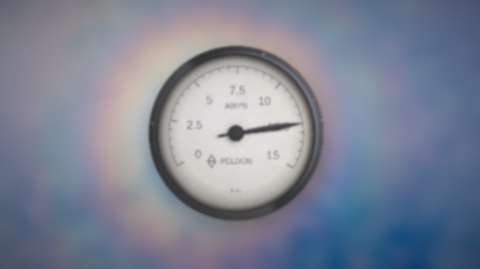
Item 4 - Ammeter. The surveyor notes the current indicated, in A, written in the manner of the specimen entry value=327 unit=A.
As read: value=12.5 unit=A
